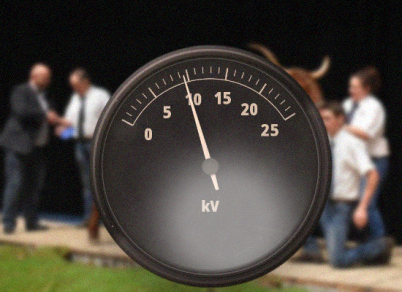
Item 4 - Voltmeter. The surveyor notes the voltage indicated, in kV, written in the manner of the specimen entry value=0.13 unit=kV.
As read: value=9.5 unit=kV
